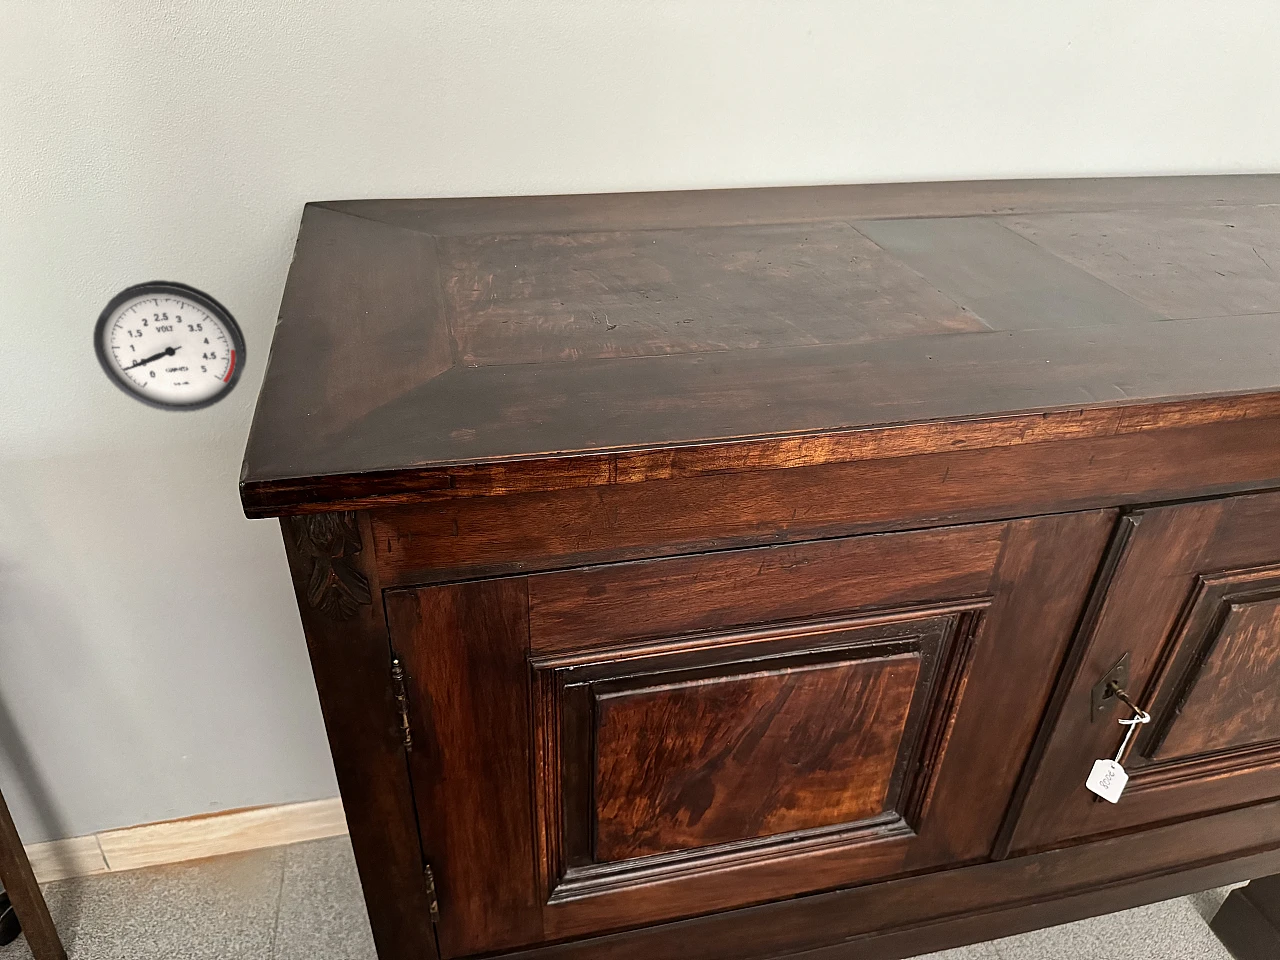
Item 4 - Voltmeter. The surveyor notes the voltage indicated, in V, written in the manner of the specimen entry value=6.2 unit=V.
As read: value=0.5 unit=V
